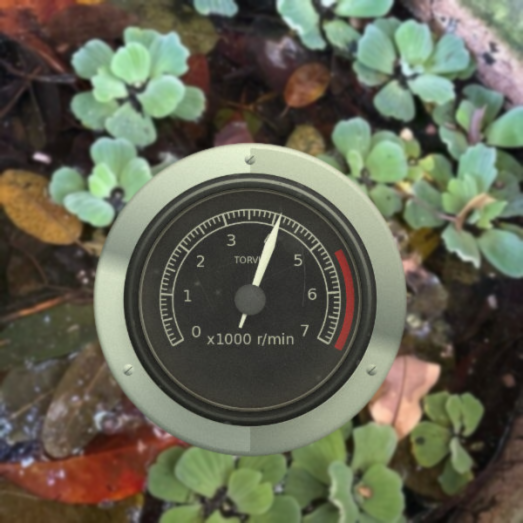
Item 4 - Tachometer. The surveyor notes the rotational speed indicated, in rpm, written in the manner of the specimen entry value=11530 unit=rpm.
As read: value=4100 unit=rpm
